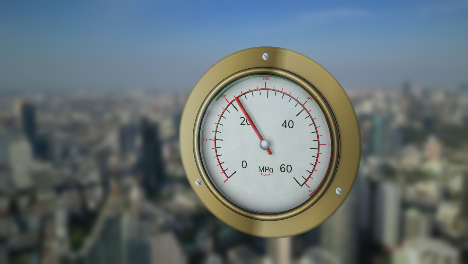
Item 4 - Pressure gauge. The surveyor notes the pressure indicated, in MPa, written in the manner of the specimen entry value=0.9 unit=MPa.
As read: value=22 unit=MPa
